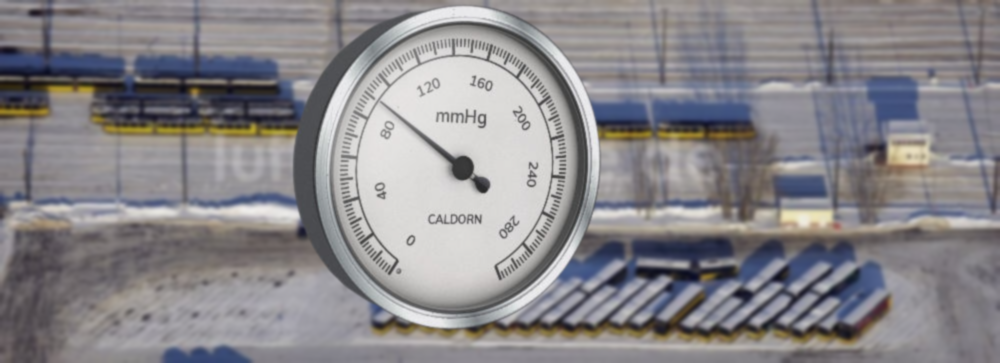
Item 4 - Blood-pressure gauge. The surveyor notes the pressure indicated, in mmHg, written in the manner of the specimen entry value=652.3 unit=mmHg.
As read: value=90 unit=mmHg
